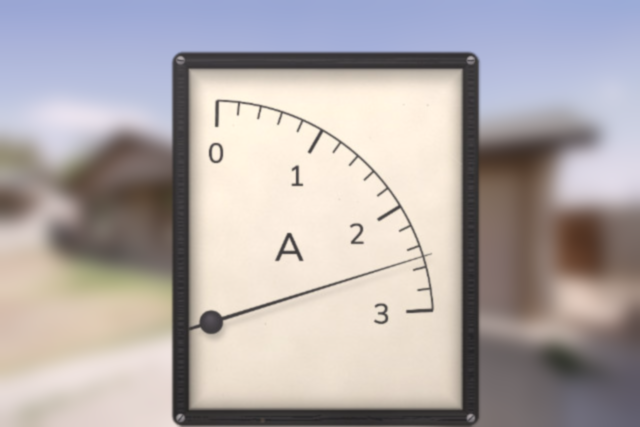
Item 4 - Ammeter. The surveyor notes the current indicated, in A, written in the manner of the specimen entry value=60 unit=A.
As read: value=2.5 unit=A
